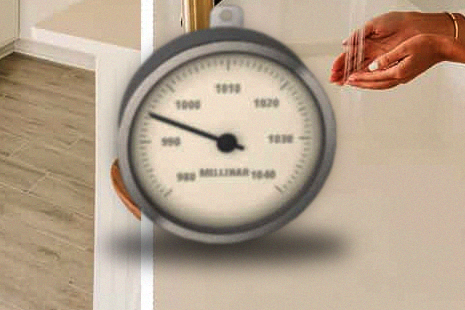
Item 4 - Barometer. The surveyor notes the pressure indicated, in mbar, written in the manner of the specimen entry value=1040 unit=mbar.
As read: value=995 unit=mbar
